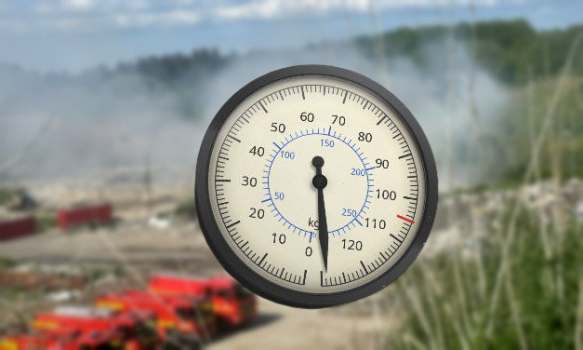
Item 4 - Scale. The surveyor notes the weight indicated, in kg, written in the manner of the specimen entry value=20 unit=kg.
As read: value=129 unit=kg
